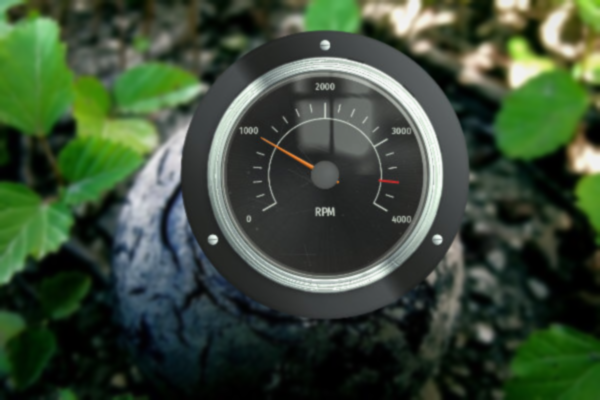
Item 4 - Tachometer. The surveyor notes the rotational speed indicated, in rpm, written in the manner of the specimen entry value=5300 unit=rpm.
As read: value=1000 unit=rpm
